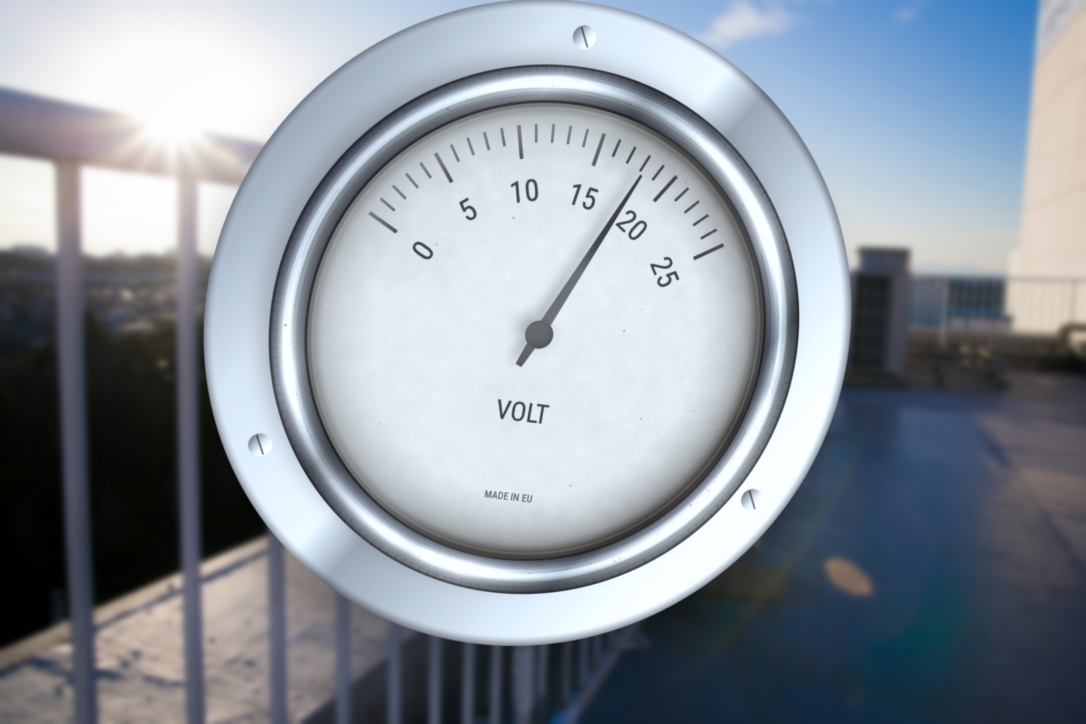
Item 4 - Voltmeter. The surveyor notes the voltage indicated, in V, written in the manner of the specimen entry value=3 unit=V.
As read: value=18 unit=V
